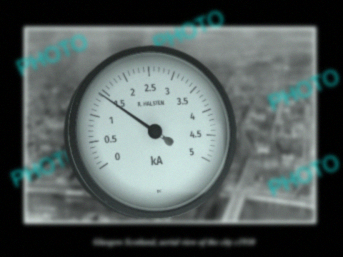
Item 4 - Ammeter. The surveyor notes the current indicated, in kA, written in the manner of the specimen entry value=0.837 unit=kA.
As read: value=1.4 unit=kA
